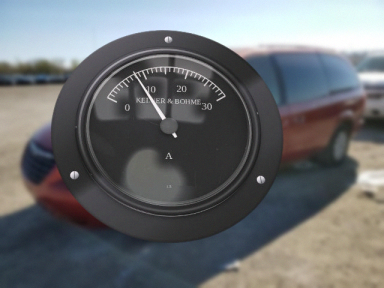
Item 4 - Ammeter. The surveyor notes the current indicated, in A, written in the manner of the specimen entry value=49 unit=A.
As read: value=8 unit=A
